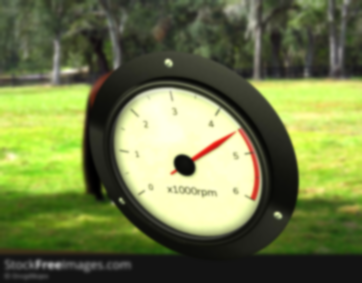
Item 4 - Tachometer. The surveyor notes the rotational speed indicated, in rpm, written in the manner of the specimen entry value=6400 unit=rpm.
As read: value=4500 unit=rpm
